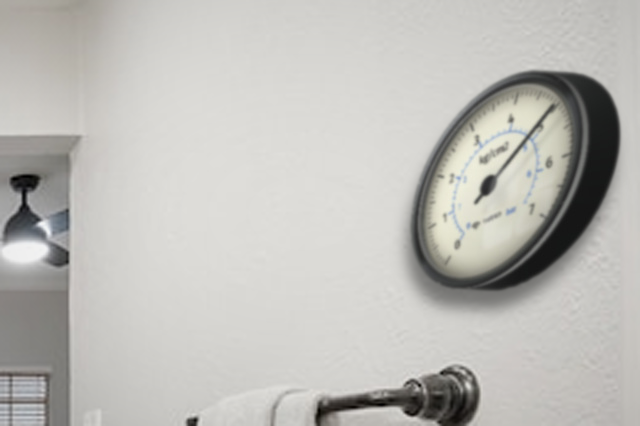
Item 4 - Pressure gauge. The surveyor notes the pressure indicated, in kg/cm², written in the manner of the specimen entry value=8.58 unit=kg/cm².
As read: value=5 unit=kg/cm²
